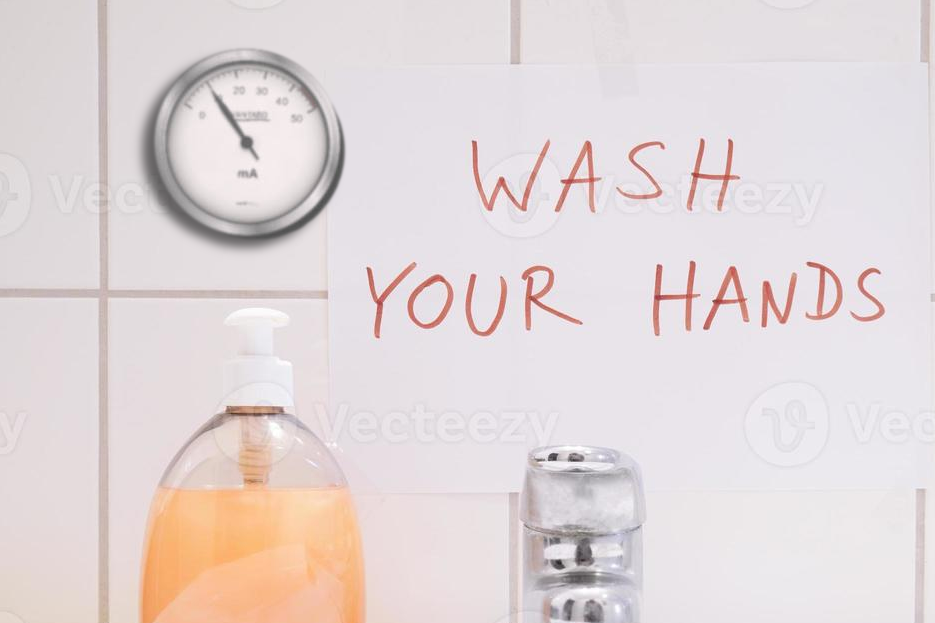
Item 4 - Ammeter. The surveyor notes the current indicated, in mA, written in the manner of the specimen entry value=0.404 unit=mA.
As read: value=10 unit=mA
